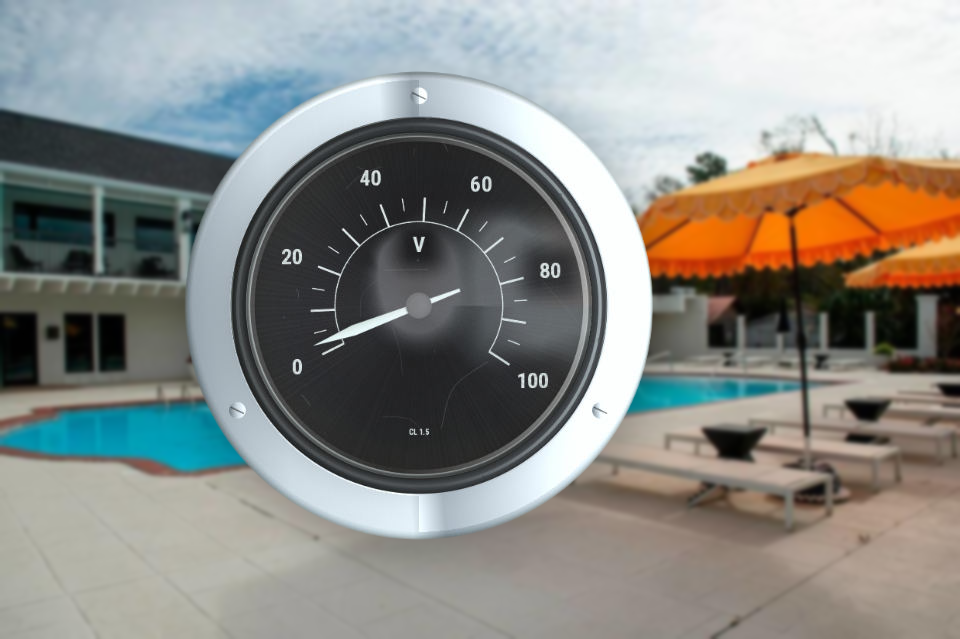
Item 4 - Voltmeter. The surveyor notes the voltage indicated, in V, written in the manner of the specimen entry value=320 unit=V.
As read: value=2.5 unit=V
